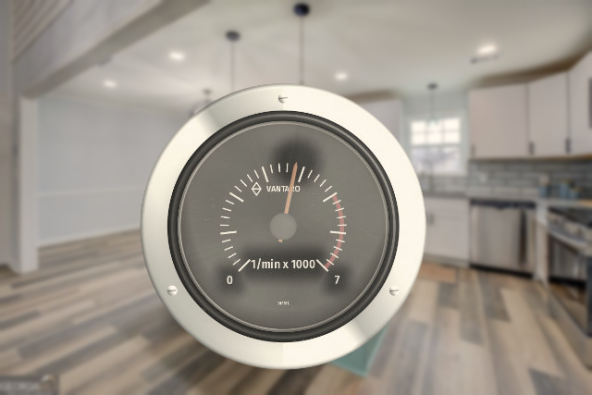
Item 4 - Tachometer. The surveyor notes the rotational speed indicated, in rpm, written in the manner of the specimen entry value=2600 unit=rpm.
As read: value=3800 unit=rpm
